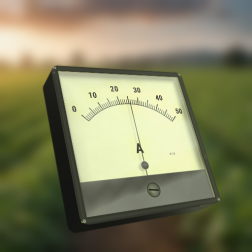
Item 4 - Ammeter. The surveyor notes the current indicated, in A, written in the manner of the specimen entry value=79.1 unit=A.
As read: value=25 unit=A
